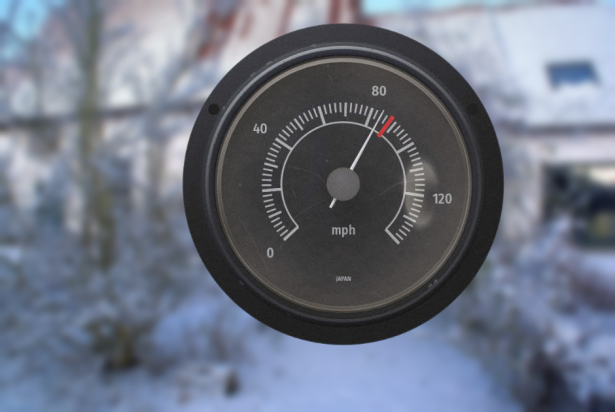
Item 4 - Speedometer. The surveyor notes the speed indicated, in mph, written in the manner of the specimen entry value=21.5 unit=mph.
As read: value=84 unit=mph
